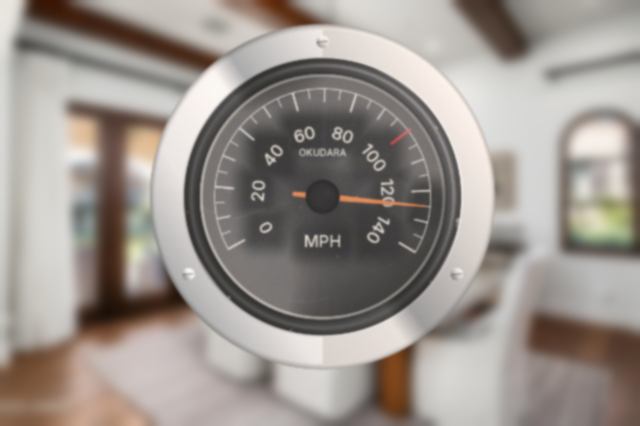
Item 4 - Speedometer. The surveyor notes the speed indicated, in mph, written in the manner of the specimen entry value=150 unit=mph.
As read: value=125 unit=mph
